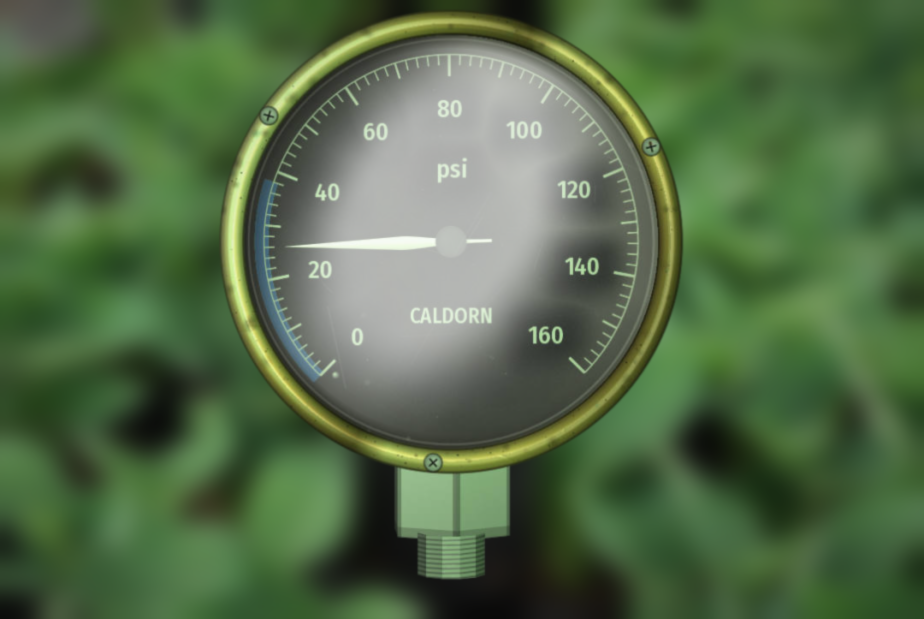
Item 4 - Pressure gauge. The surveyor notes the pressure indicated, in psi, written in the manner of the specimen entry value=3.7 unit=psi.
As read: value=26 unit=psi
